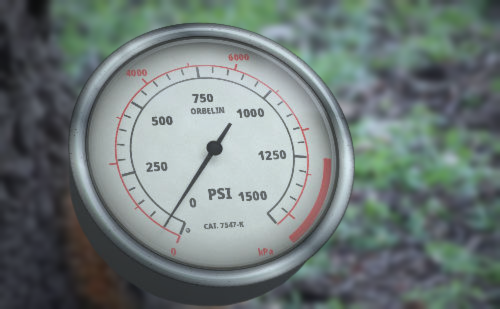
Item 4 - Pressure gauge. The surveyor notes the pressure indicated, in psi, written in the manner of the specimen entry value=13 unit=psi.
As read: value=50 unit=psi
